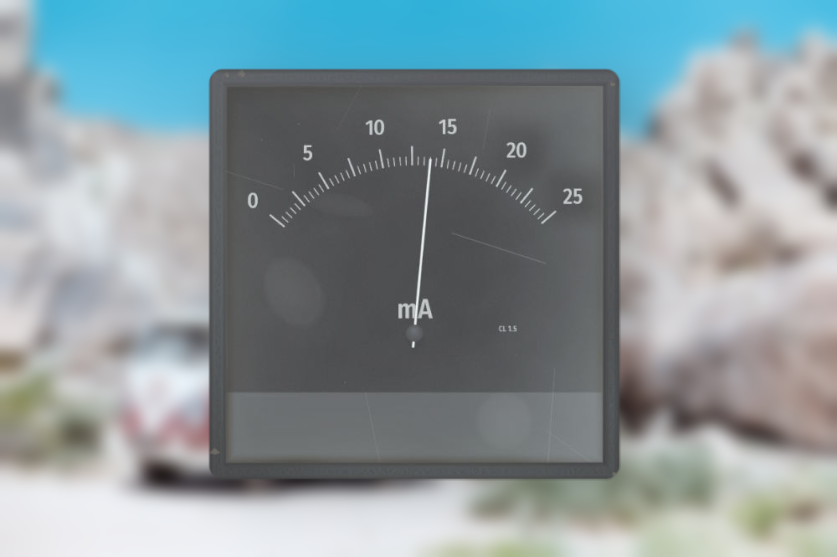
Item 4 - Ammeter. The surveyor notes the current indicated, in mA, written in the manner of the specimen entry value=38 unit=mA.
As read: value=14 unit=mA
